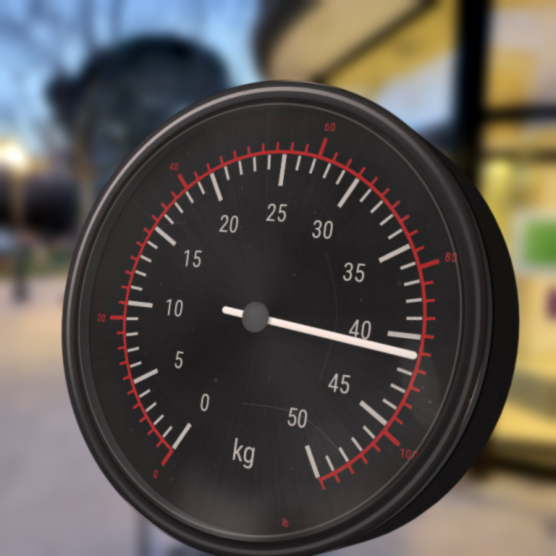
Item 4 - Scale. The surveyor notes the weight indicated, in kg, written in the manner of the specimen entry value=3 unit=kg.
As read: value=41 unit=kg
